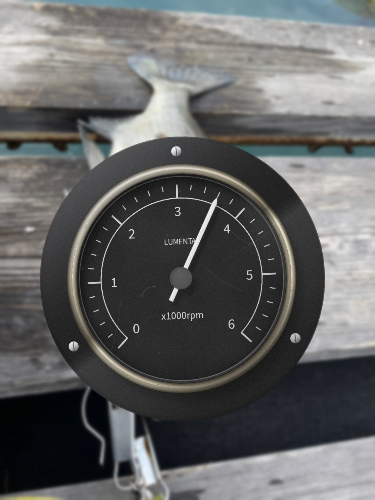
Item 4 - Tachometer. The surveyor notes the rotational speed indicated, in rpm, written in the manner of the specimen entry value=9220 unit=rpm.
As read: value=3600 unit=rpm
